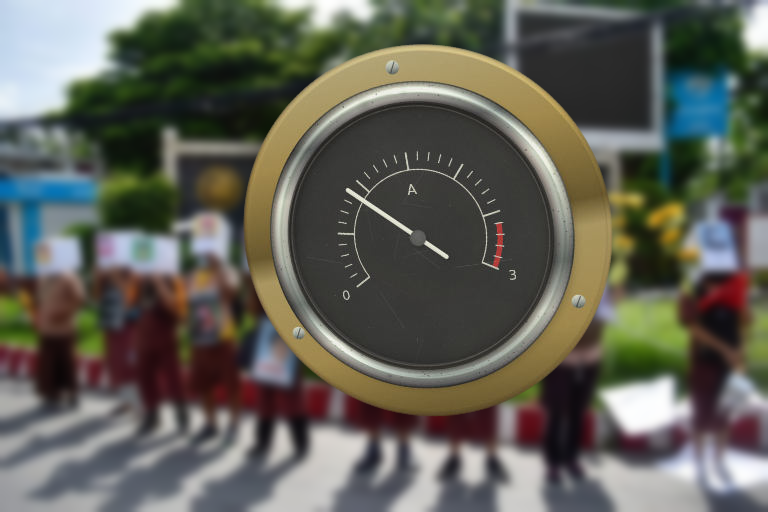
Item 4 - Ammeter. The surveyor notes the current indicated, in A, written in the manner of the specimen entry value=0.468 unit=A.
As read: value=0.9 unit=A
